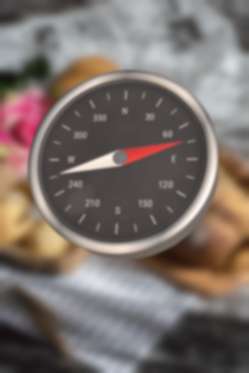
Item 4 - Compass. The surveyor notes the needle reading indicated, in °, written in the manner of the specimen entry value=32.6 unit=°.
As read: value=75 unit=°
